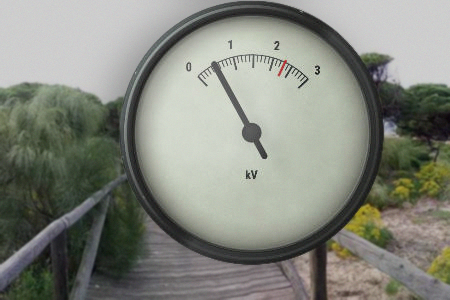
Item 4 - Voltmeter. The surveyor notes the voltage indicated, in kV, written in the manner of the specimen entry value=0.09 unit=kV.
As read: value=0.5 unit=kV
